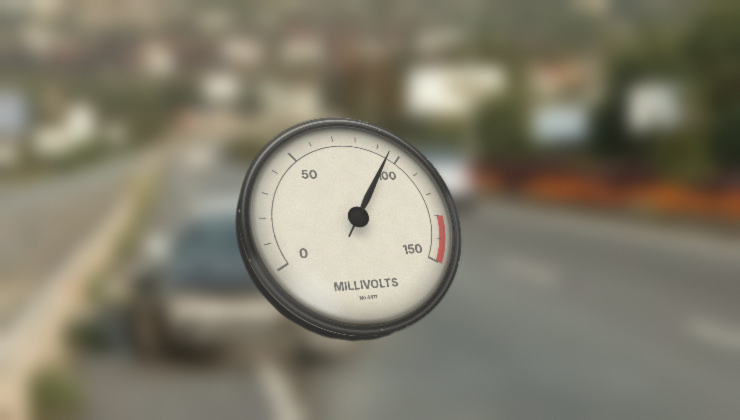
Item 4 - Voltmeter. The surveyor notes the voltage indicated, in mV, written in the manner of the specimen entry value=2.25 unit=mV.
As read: value=95 unit=mV
